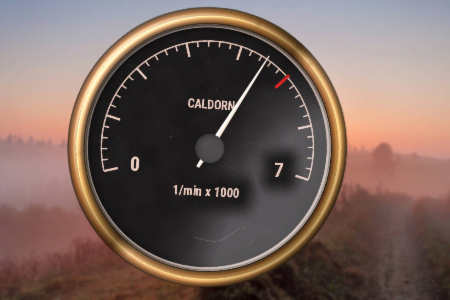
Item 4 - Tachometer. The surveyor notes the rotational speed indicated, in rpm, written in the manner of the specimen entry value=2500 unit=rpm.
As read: value=4500 unit=rpm
